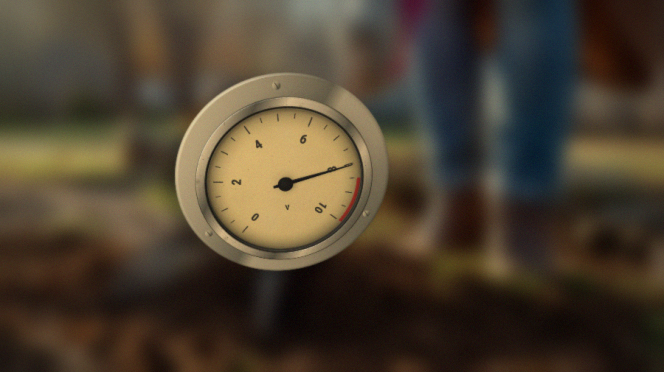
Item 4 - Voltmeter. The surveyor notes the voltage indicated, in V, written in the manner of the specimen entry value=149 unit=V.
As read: value=8 unit=V
